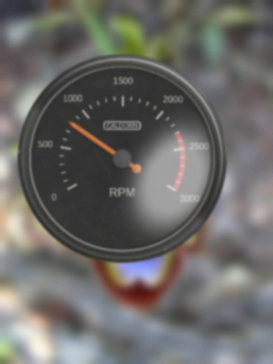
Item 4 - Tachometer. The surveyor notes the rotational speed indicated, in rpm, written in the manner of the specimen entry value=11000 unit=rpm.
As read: value=800 unit=rpm
